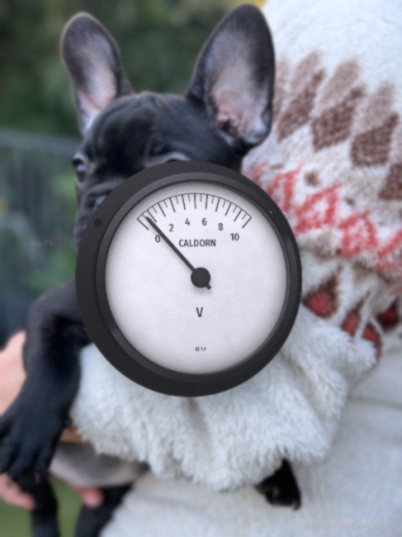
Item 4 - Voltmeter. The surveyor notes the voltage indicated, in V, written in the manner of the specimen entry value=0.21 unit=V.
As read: value=0.5 unit=V
